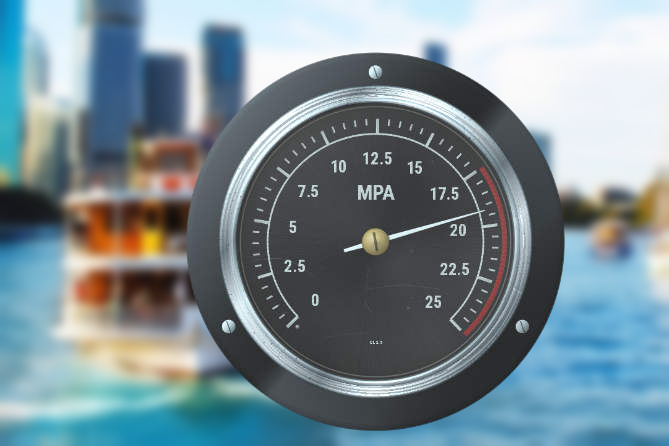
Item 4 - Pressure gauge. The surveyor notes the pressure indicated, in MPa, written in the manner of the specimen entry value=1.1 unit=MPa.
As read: value=19.25 unit=MPa
